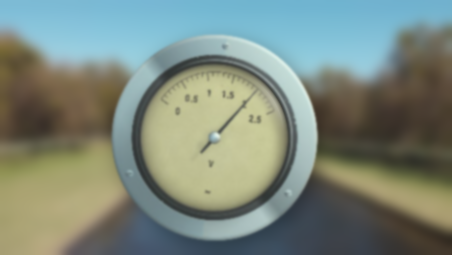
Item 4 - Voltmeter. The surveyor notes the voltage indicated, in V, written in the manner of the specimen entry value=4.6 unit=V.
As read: value=2 unit=V
